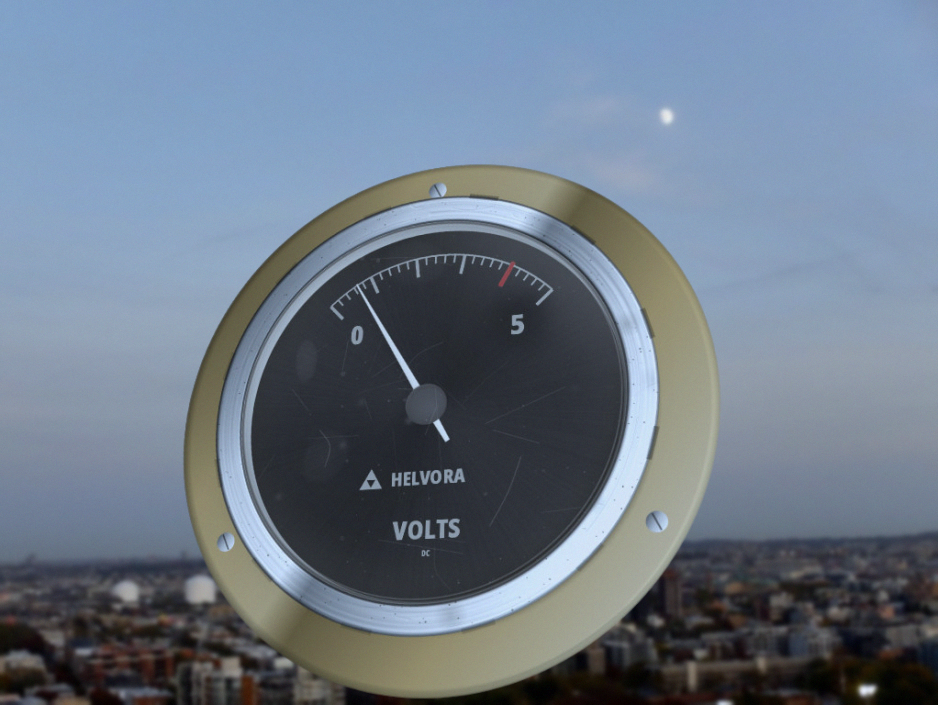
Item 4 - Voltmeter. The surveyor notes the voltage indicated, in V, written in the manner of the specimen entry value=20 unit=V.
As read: value=0.7 unit=V
